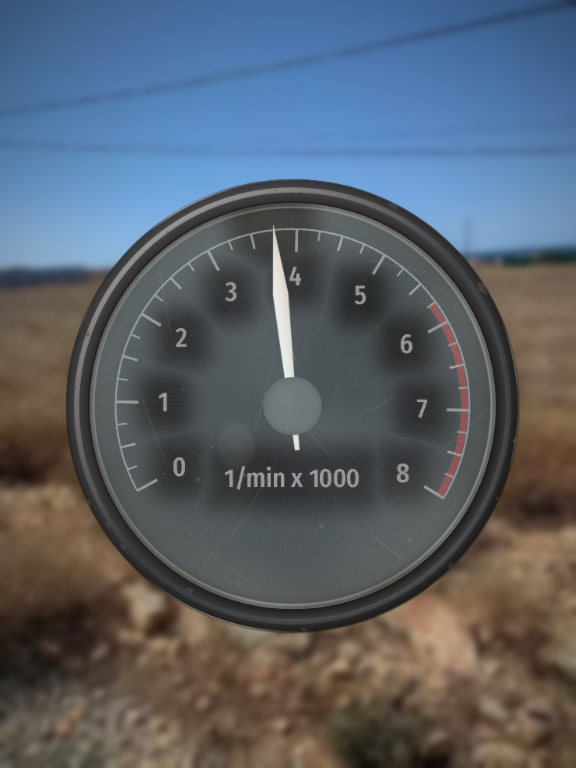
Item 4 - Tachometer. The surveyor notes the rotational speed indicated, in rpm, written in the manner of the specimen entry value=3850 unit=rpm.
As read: value=3750 unit=rpm
